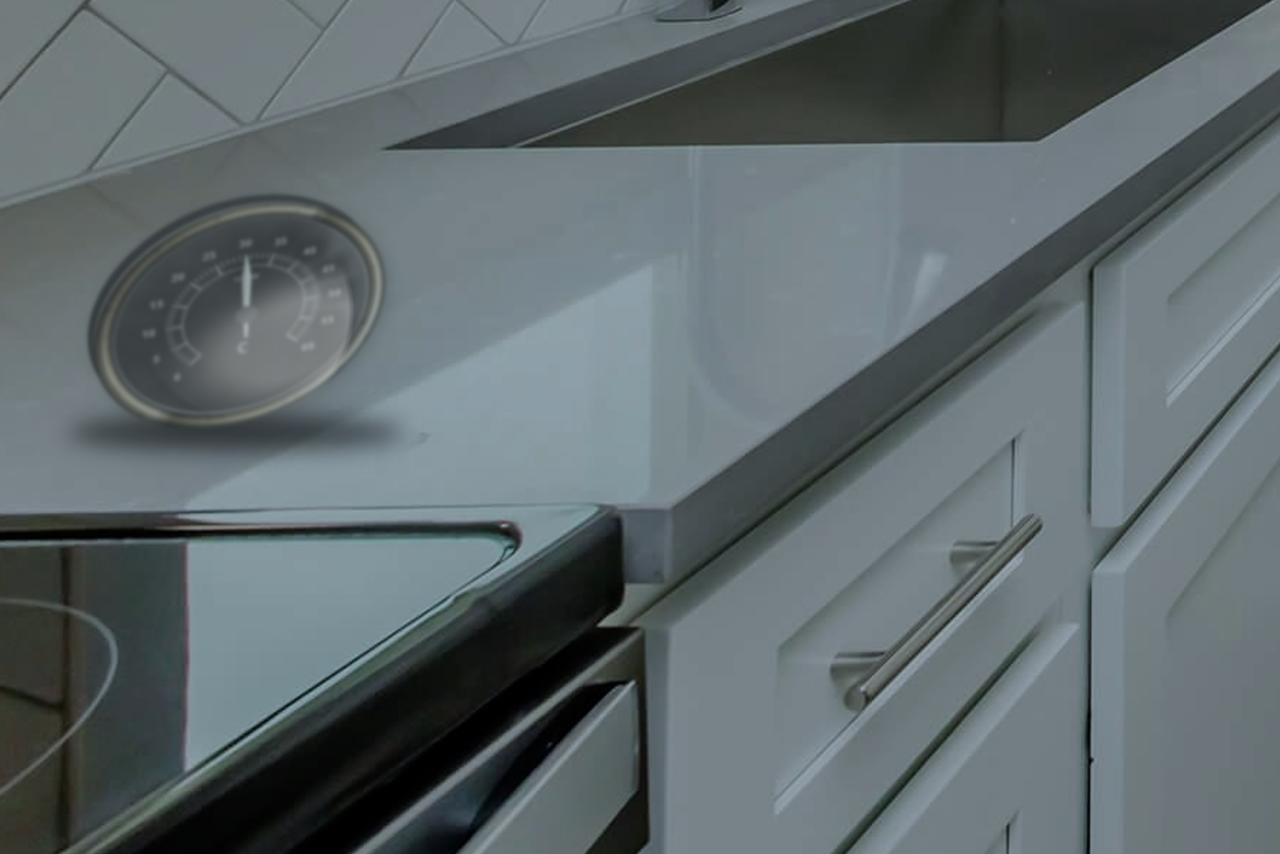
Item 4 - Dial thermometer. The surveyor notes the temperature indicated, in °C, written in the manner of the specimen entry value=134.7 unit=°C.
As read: value=30 unit=°C
